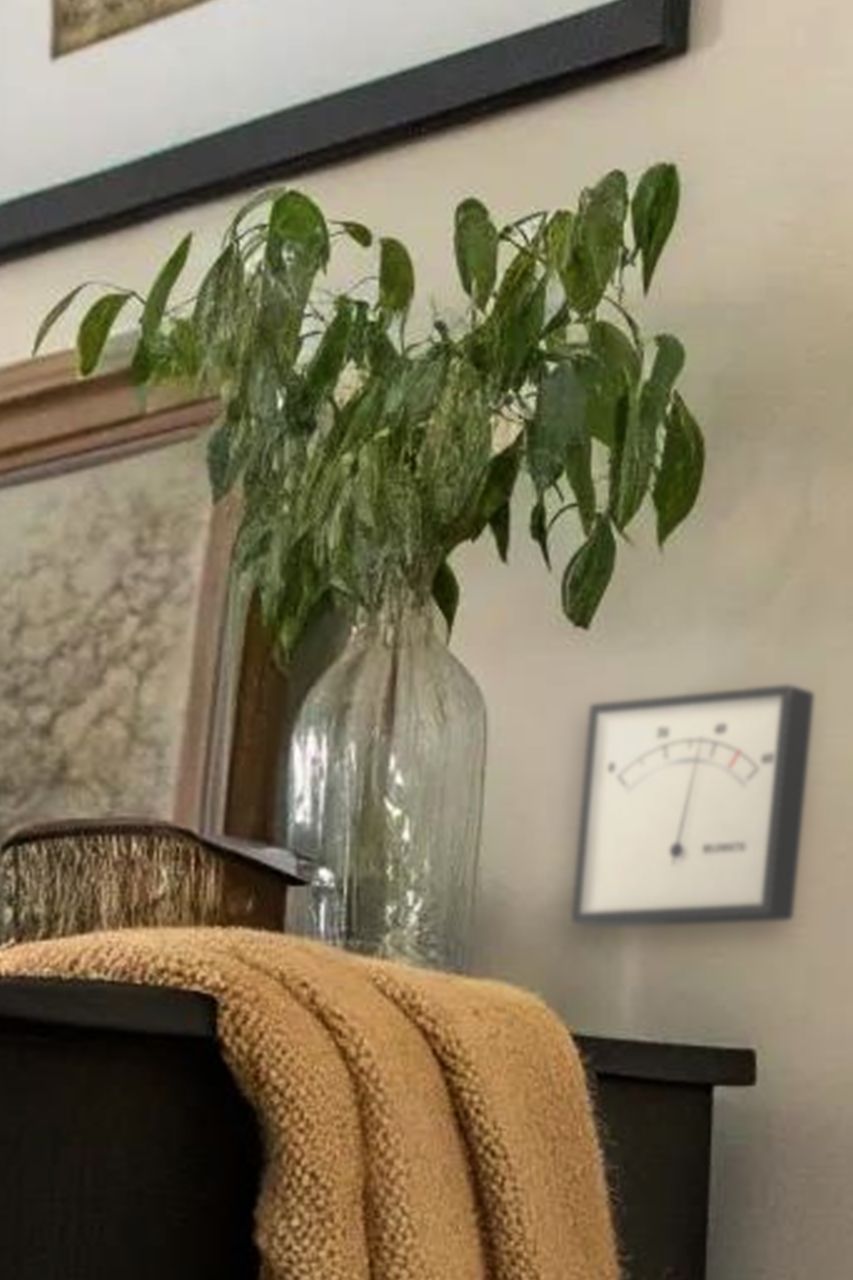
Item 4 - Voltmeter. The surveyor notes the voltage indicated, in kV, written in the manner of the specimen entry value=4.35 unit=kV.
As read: value=35 unit=kV
